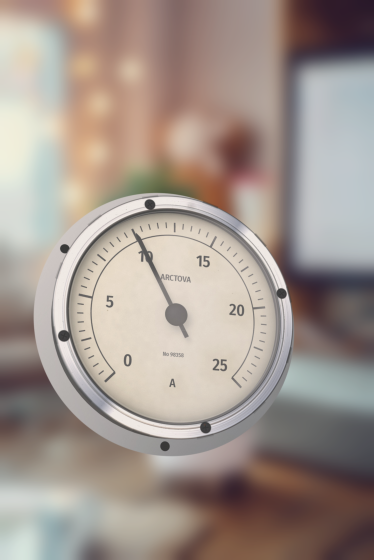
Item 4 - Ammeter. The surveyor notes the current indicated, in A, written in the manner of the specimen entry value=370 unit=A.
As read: value=10 unit=A
